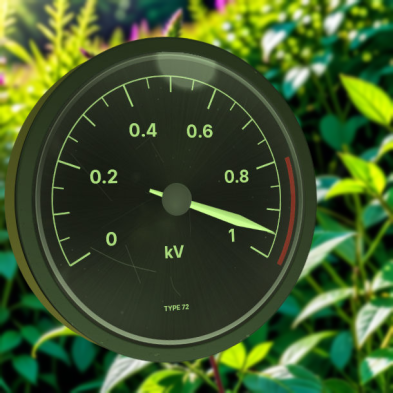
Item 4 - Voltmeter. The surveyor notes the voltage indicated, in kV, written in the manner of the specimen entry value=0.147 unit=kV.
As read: value=0.95 unit=kV
